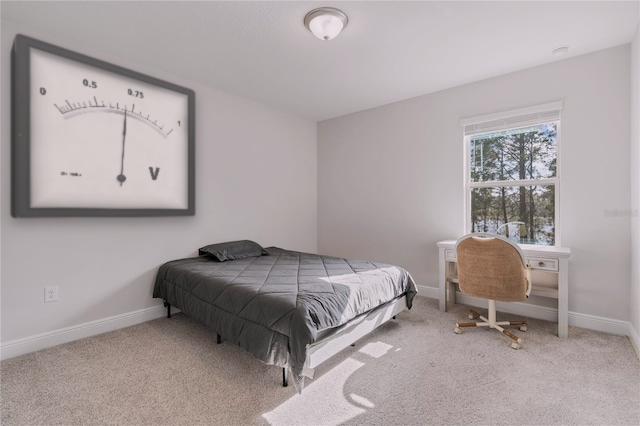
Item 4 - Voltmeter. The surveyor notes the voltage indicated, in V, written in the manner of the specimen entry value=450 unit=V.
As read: value=0.7 unit=V
